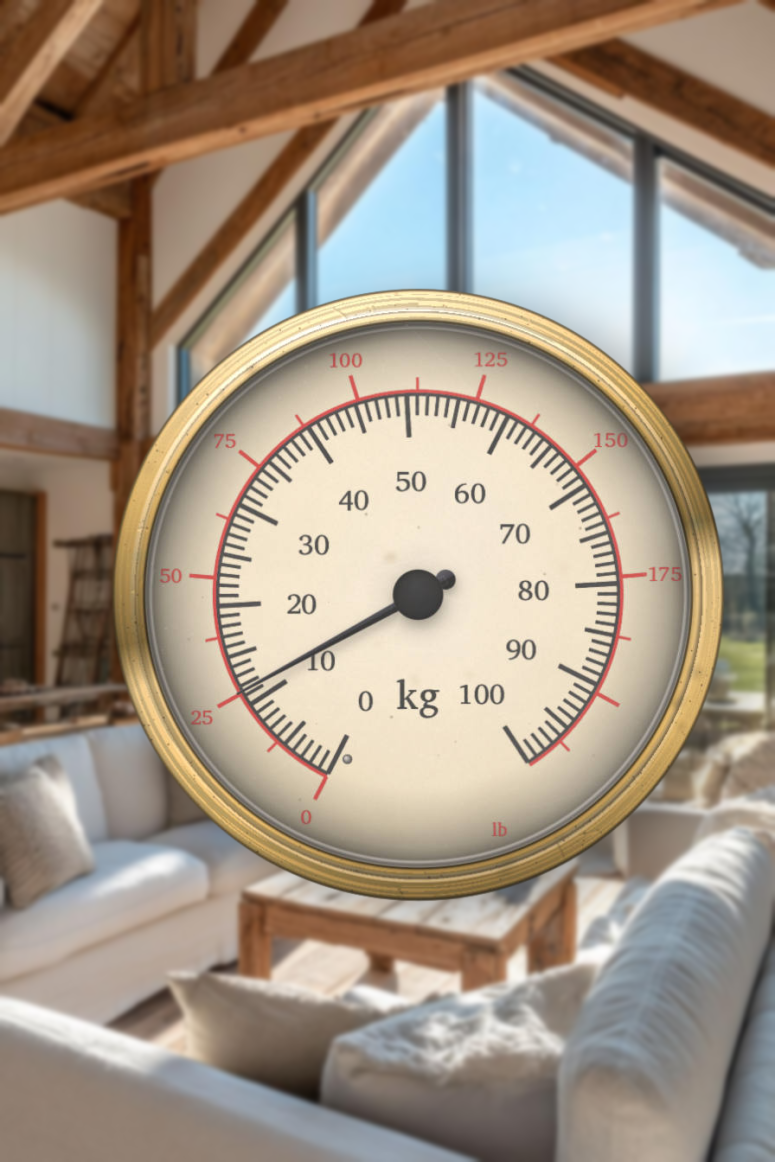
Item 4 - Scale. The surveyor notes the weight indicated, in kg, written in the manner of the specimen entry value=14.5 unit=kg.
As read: value=11.5 unit=kg
